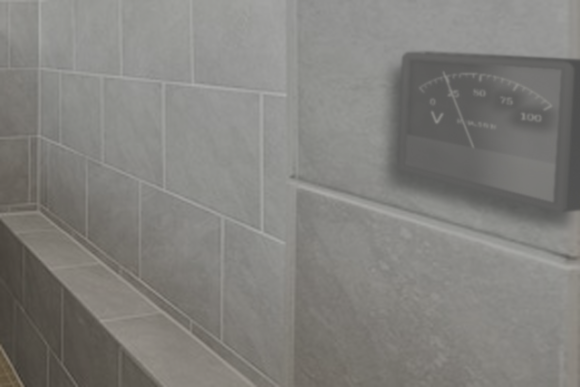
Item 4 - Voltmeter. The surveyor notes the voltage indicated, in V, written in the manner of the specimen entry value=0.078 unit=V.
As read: value=25 unit=V
